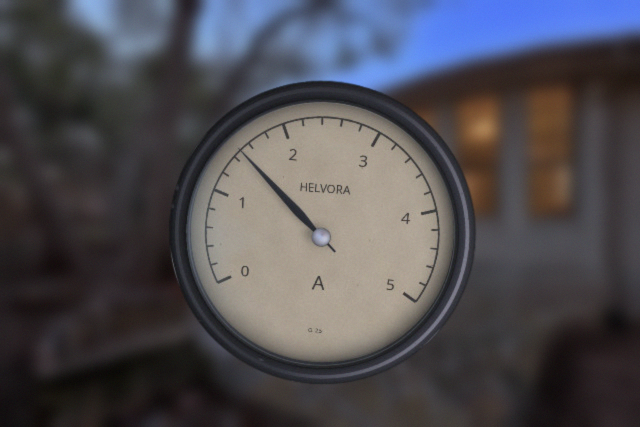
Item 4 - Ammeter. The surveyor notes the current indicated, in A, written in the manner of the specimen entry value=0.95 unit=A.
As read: value=1.5 unit=A
